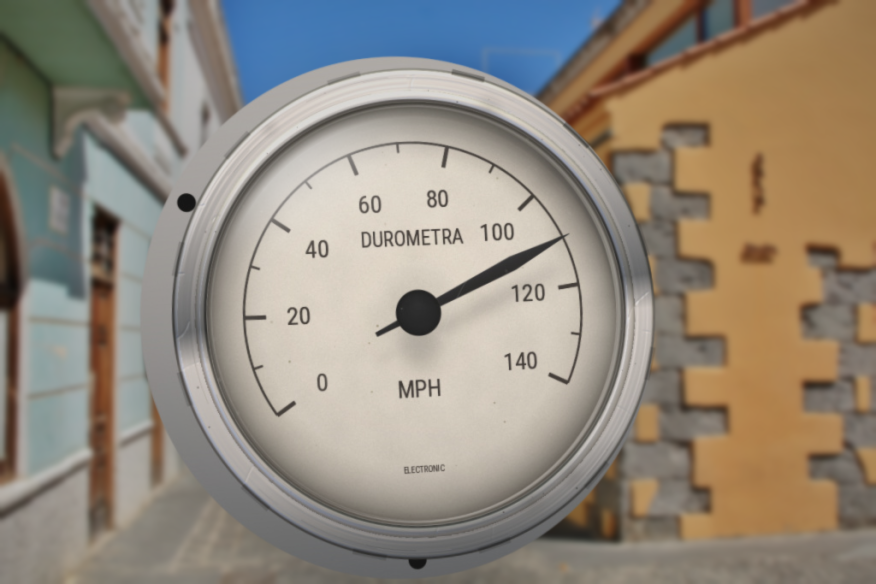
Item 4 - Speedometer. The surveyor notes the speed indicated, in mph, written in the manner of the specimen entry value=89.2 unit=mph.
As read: value=110 unit=mph
